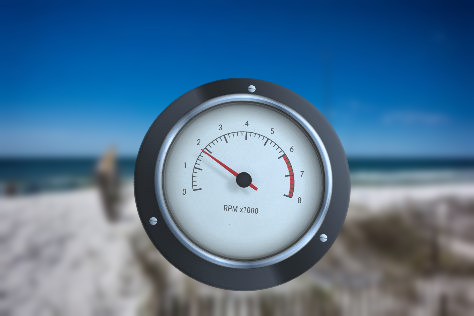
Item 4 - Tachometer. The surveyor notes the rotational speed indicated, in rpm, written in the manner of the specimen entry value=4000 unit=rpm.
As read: value=1800 unit=rpm
